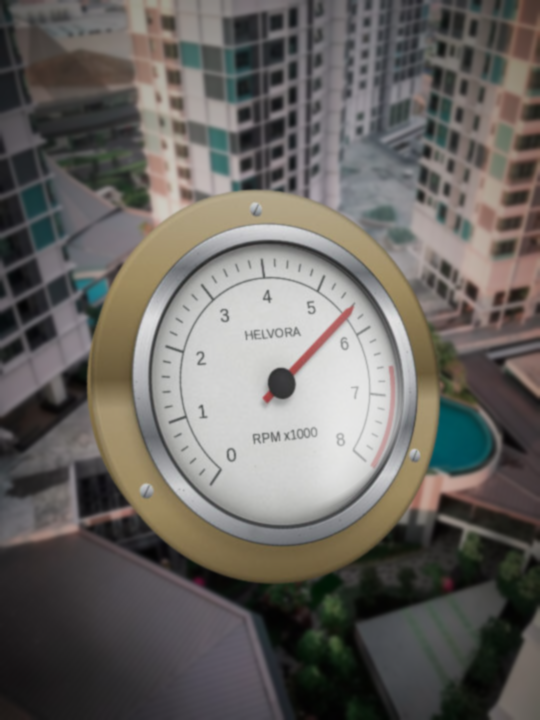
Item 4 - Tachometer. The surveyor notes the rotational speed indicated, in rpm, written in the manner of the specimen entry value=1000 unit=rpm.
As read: value=5600 unit=rpm
